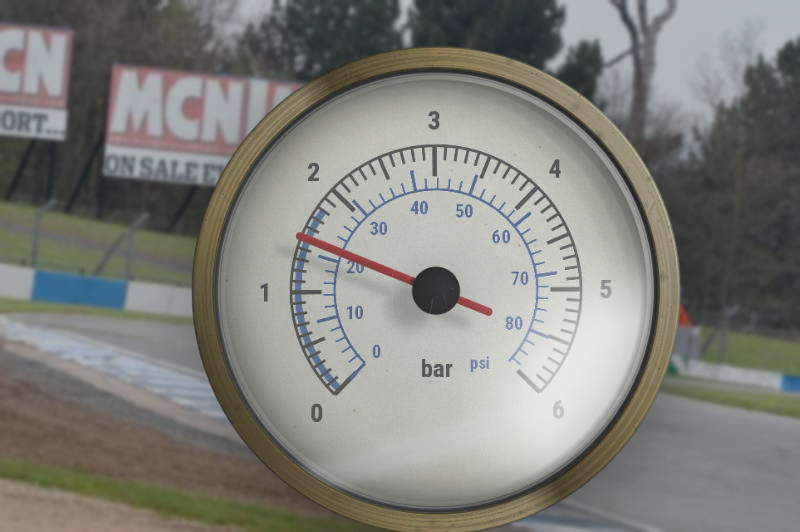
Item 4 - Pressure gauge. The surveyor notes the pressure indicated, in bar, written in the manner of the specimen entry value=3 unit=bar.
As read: value=1.5 unit=bar
